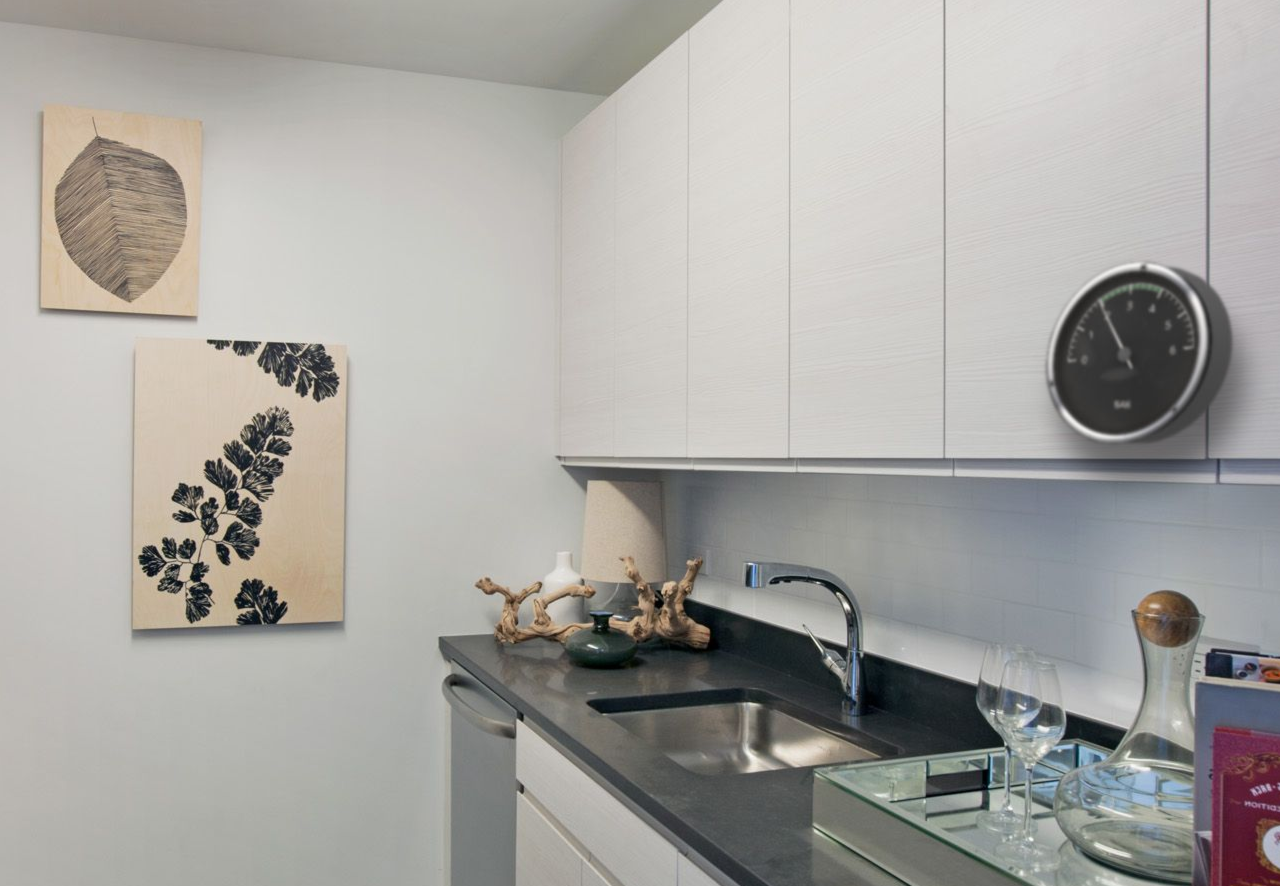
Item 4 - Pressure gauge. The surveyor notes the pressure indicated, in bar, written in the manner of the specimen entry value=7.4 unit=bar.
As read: value=2 unit=bar
